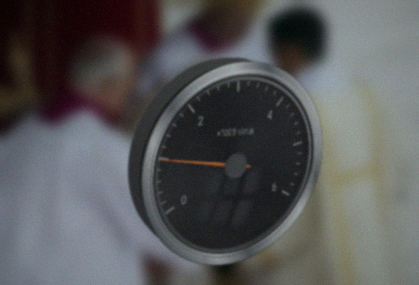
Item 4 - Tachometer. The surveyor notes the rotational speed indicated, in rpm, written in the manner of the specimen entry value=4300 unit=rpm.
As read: value=1000 unit=rpm
